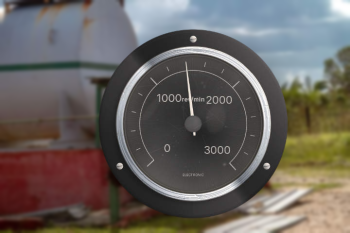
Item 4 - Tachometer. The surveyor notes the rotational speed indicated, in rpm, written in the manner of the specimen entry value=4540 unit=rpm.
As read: value=1400 unit=rpm
